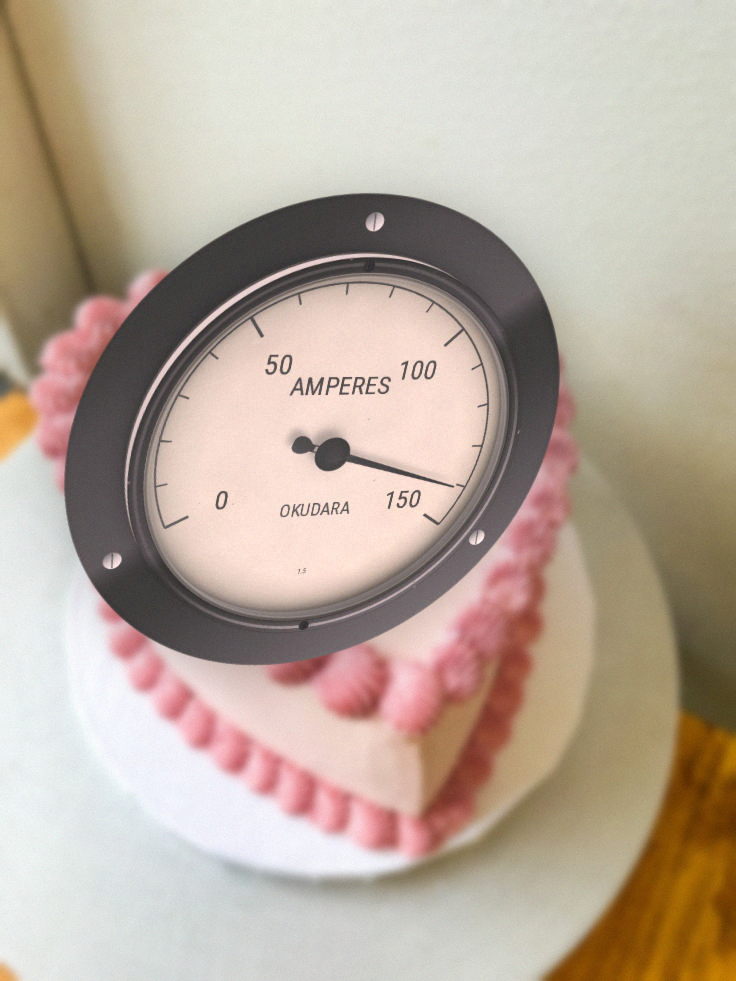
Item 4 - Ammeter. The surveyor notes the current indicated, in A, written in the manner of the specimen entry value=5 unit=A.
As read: value=140 unit=A
